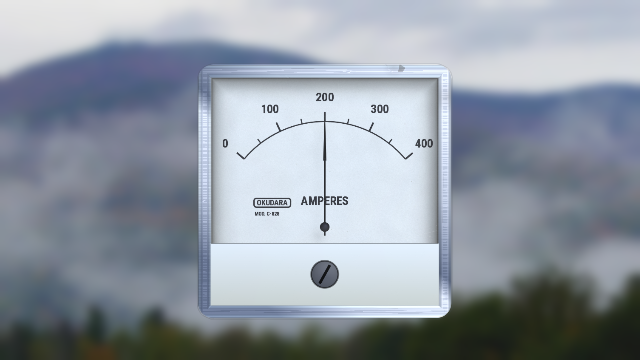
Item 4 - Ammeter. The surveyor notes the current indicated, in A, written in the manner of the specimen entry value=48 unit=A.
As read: value=200 unit=A
